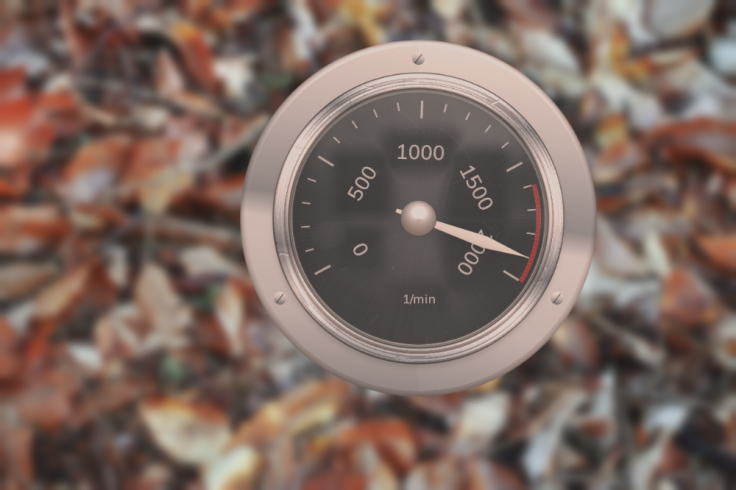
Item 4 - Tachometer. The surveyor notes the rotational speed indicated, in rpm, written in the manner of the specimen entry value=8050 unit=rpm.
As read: value=1900 unit=rpm
